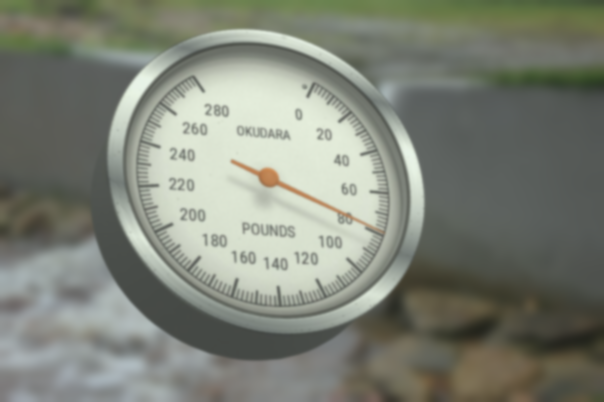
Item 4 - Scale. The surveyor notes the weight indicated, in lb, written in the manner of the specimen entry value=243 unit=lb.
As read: value=80 unit=lb
